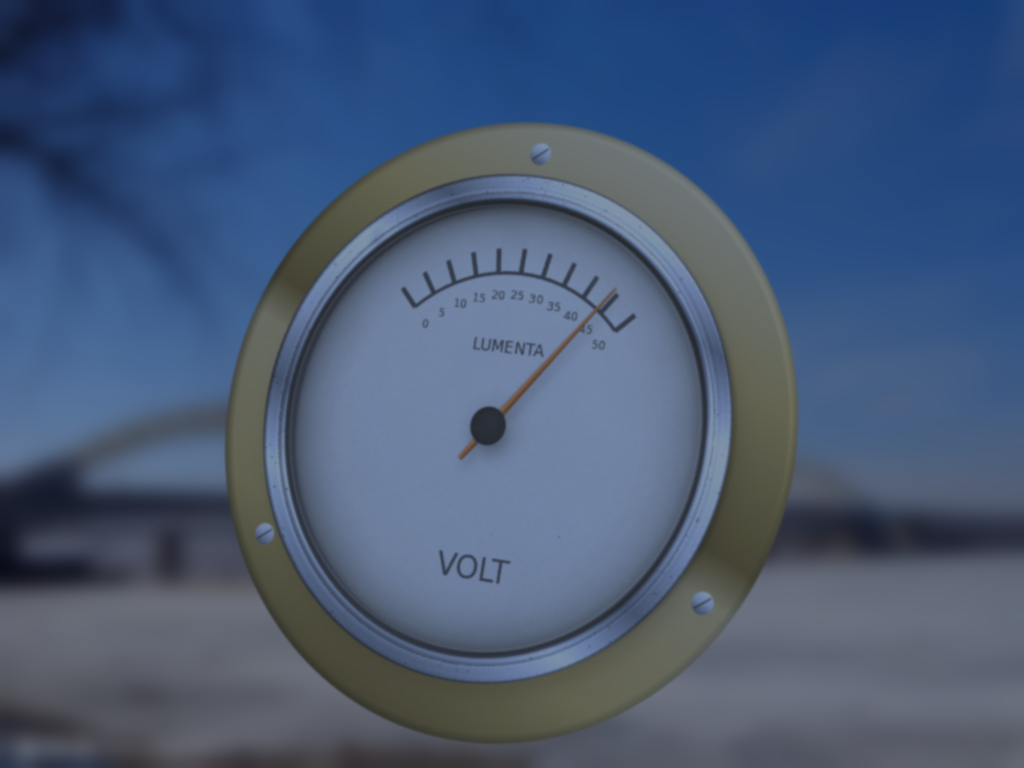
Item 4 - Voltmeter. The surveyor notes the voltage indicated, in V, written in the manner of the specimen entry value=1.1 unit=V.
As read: value=45 unit=V
